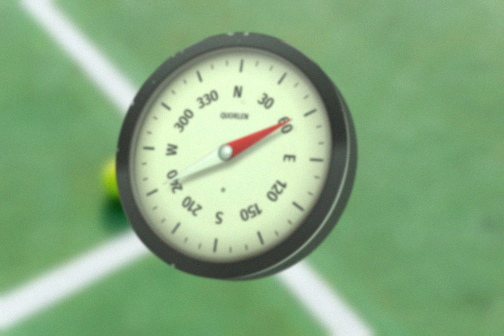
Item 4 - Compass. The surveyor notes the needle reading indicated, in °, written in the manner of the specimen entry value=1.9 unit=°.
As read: value=60 unit=°
